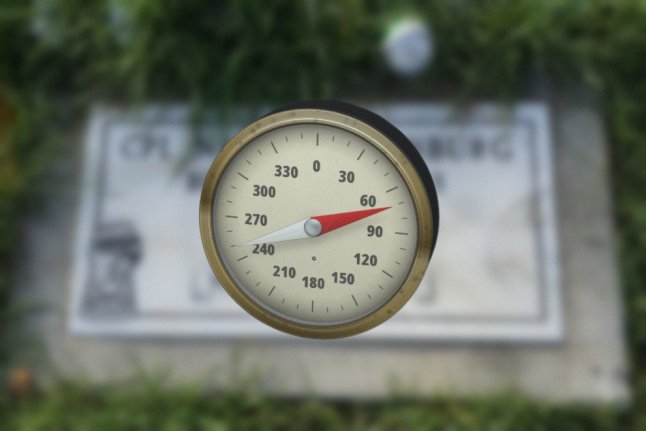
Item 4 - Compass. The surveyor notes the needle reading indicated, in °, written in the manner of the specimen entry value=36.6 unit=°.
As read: value=70 unit=°
